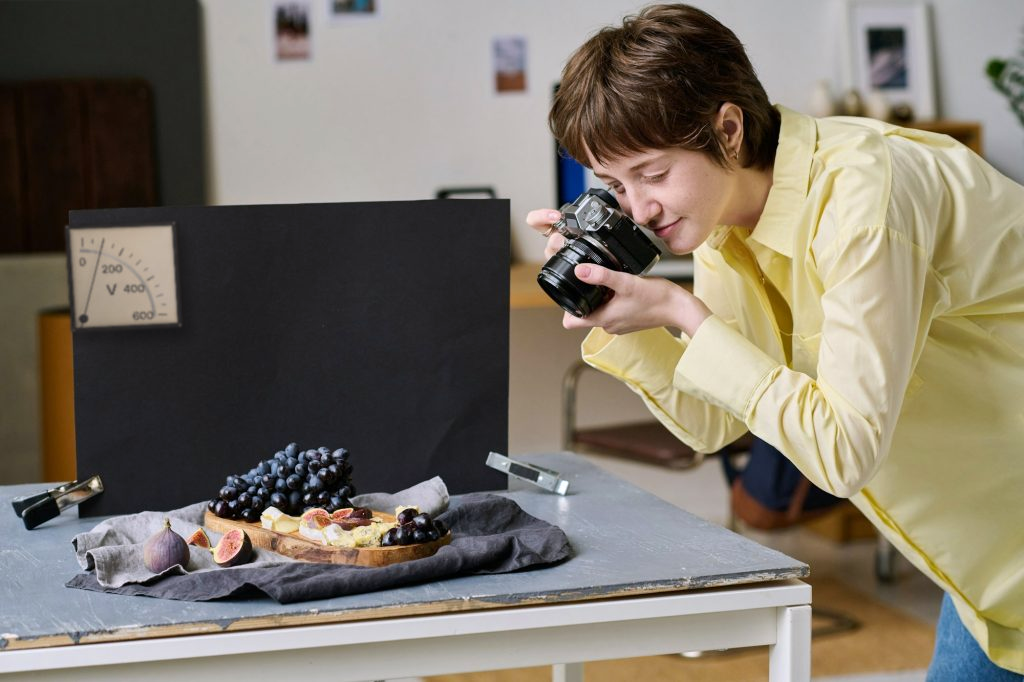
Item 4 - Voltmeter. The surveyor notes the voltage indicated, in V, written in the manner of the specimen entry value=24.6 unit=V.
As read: value=100 unit=V
